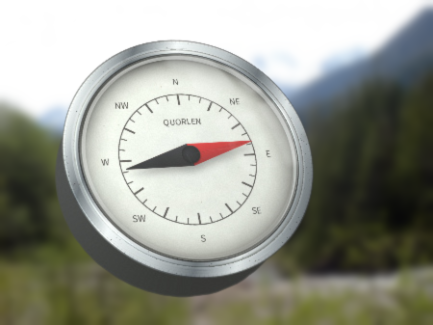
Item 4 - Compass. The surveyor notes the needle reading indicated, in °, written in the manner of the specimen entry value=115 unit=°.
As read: value=80 unit=°
